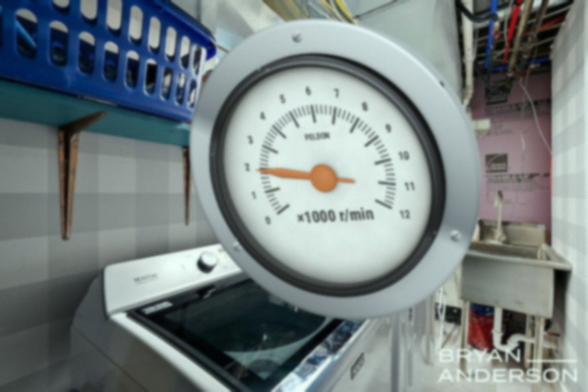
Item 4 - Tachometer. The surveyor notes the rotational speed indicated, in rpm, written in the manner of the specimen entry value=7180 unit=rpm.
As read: value=2000 unit=rpm
